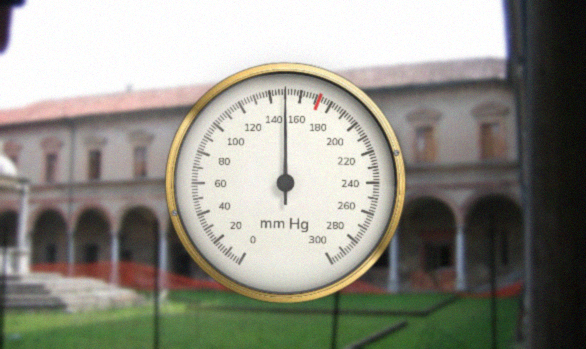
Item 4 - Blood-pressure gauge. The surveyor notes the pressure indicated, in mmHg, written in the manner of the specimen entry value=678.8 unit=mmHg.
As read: value=150 unit=mmHg
